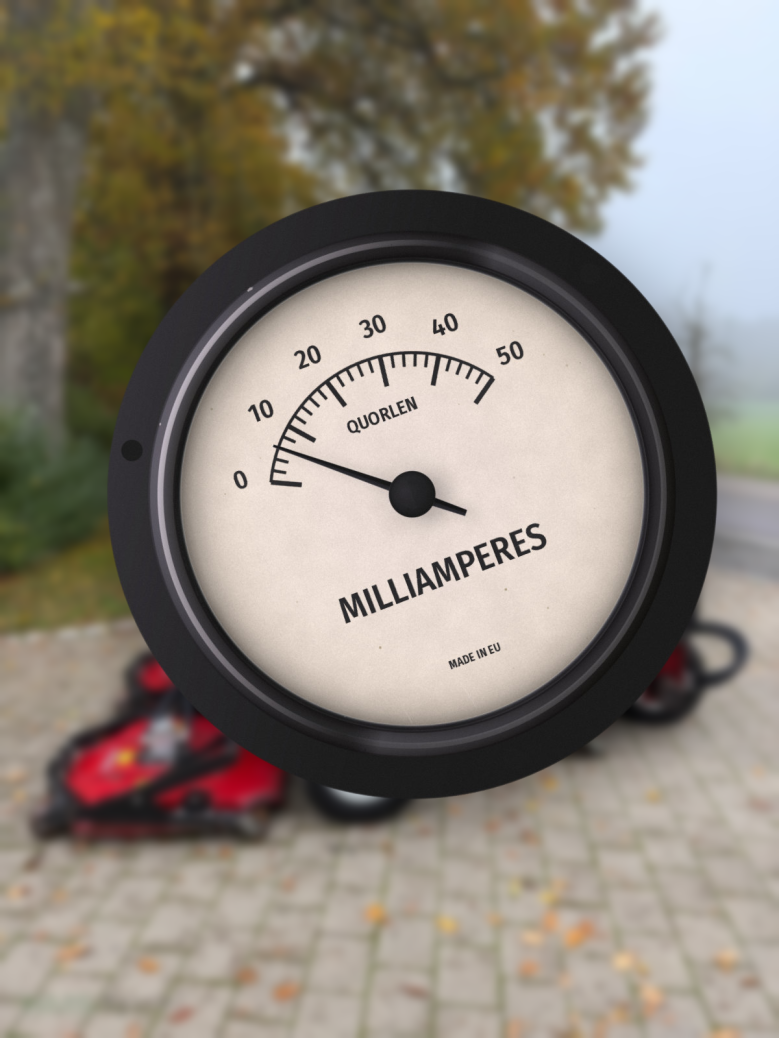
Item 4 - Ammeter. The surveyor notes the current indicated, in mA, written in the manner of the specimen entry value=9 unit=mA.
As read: value=6 unit=mA
